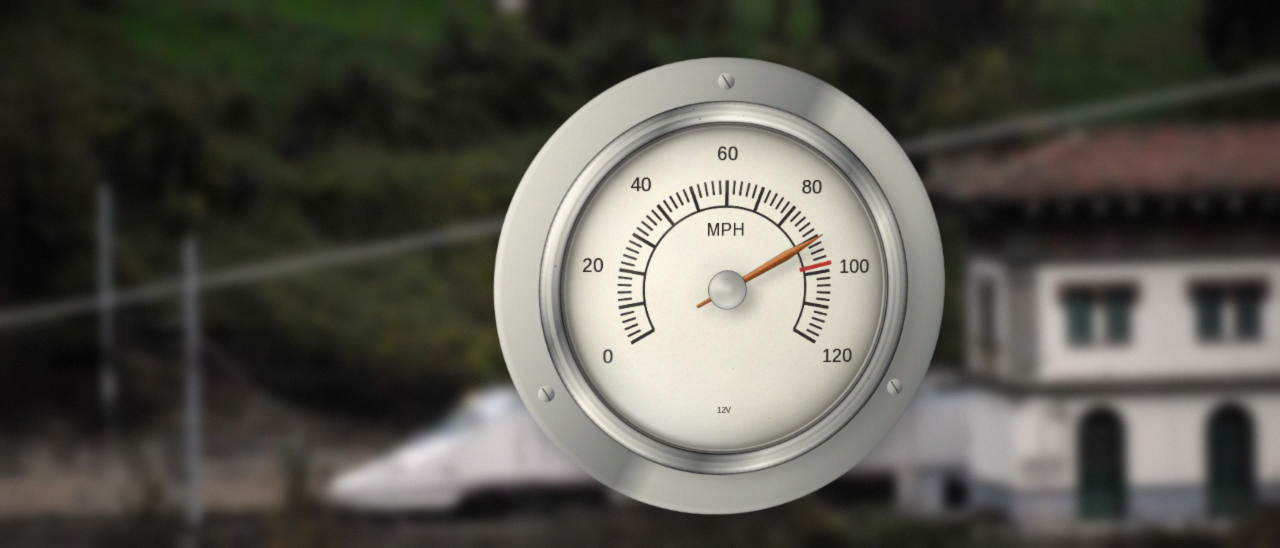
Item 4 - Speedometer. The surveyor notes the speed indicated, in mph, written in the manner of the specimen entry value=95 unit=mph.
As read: value=90 unit=mph
